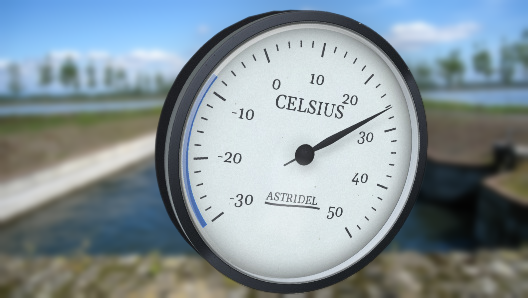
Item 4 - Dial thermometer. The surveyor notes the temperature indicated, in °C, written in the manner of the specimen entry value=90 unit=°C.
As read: value=26 unit=°C
